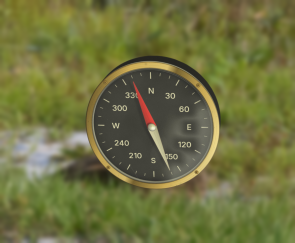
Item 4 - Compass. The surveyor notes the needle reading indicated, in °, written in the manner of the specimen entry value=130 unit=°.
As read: value=340 unit=°
